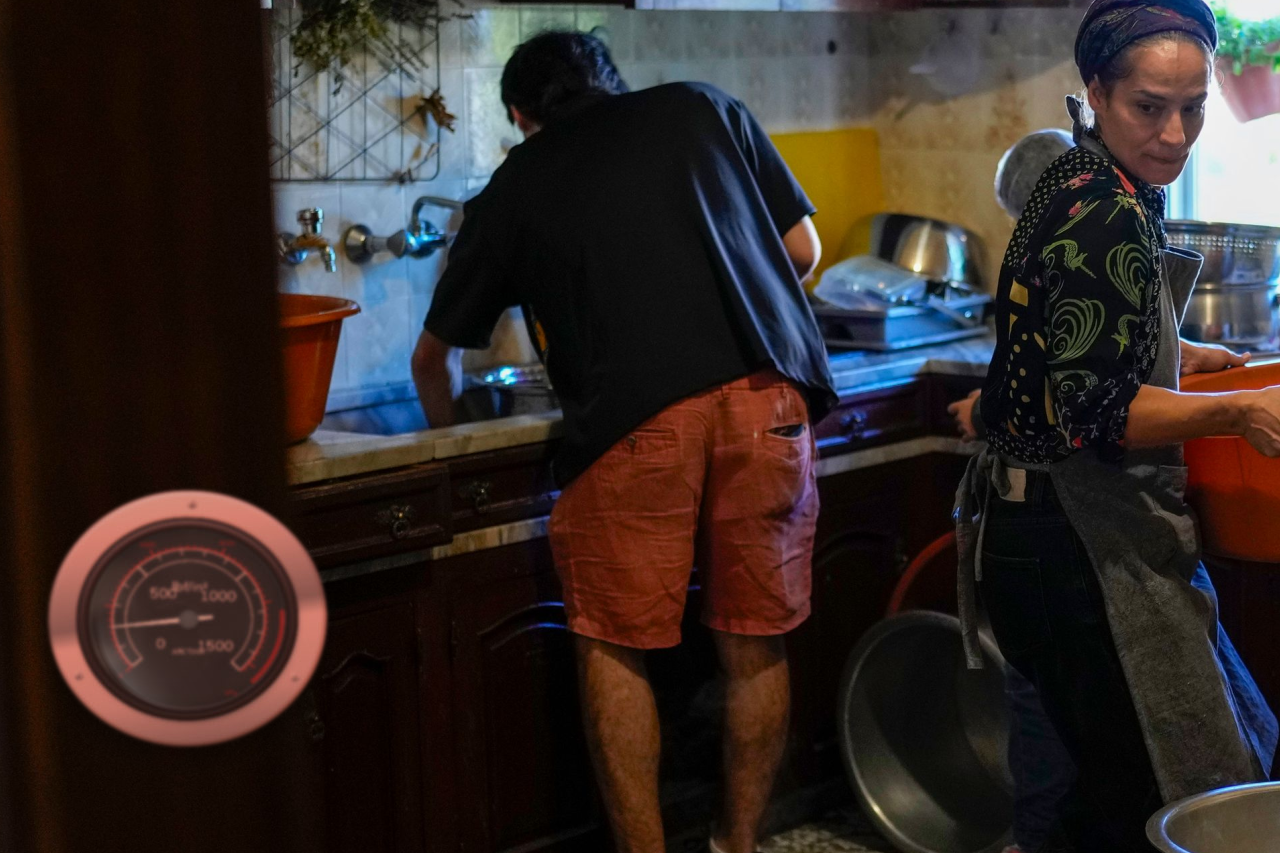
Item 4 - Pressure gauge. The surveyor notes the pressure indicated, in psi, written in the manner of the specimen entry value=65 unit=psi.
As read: value=200 unit=psi
